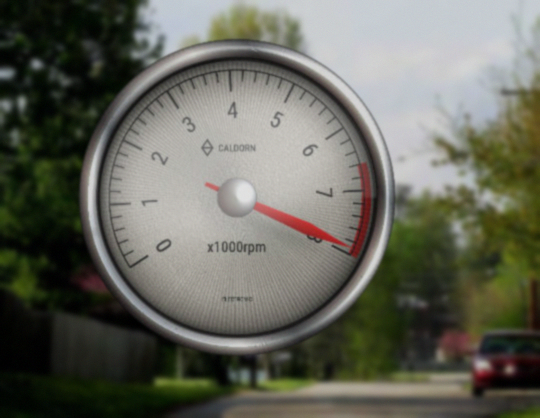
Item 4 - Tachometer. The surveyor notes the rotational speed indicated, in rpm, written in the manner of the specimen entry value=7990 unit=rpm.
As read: value=7900 unit=rpm
